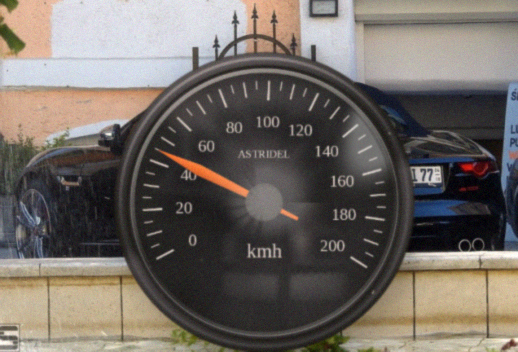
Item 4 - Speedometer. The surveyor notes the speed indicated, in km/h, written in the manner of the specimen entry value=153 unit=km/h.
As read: value=45 unit=km/h
